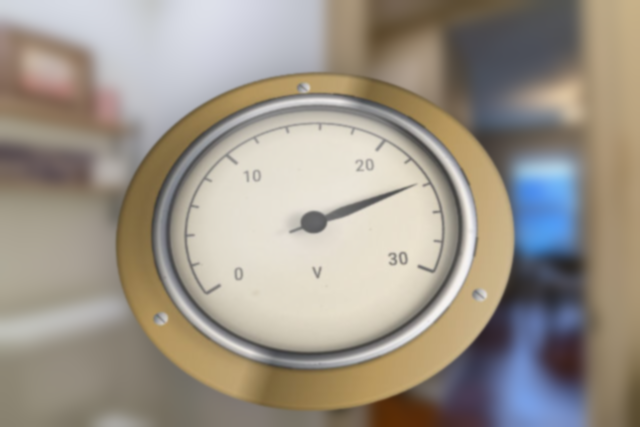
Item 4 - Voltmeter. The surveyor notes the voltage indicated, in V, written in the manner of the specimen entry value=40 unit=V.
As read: value=24 unit=V
